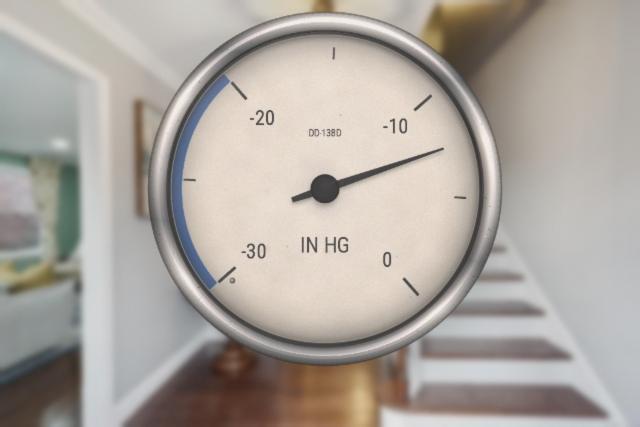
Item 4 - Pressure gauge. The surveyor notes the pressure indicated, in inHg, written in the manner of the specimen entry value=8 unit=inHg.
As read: value=-7.5 unit=inHg
